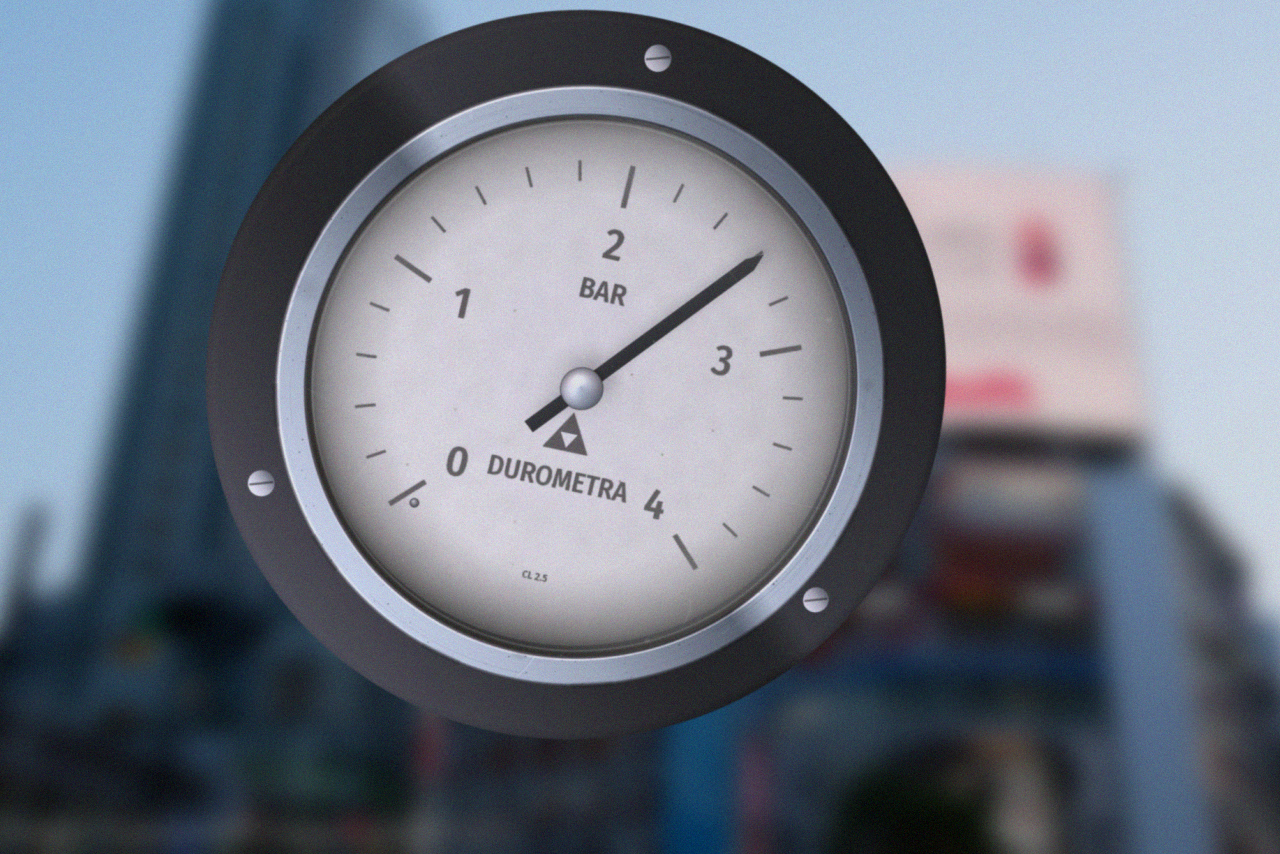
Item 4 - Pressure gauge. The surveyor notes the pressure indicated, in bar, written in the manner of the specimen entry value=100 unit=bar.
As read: value=2.6 unit=bar
